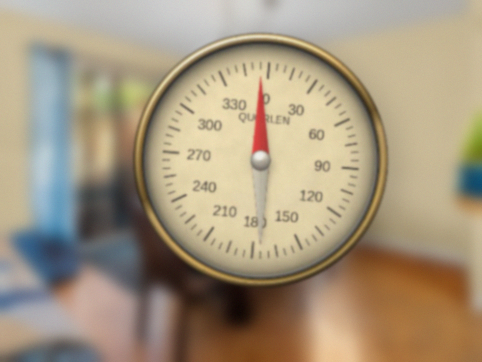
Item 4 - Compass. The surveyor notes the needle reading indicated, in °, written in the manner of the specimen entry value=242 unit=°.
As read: value=355 unit=°
